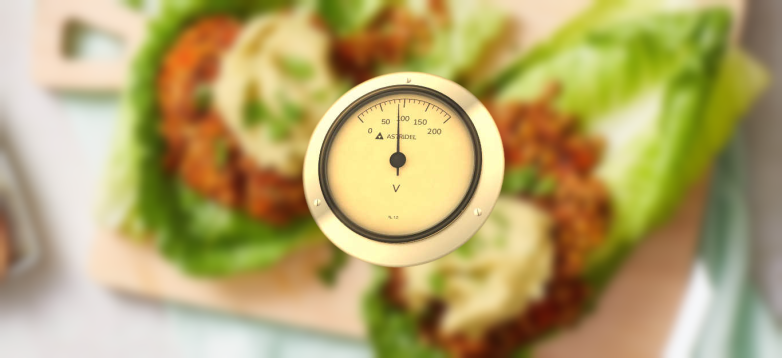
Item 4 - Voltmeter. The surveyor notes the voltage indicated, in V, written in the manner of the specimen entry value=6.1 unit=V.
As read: value=90 unit=V
